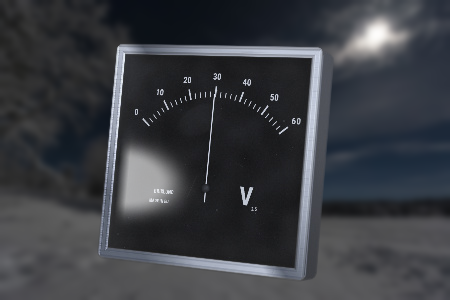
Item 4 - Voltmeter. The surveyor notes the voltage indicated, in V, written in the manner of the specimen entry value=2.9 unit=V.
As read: value=30 unit=V
